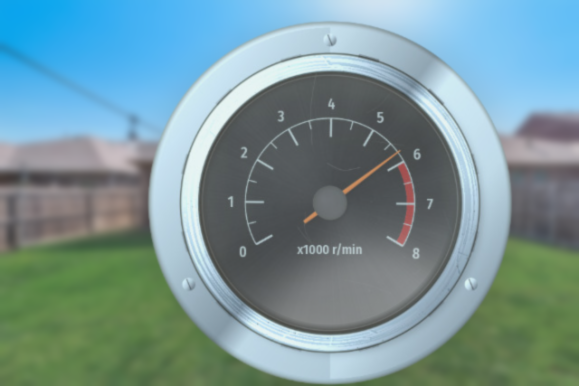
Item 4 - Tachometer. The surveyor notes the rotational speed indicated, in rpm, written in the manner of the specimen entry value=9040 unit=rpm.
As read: value=5750 unit=rpm
